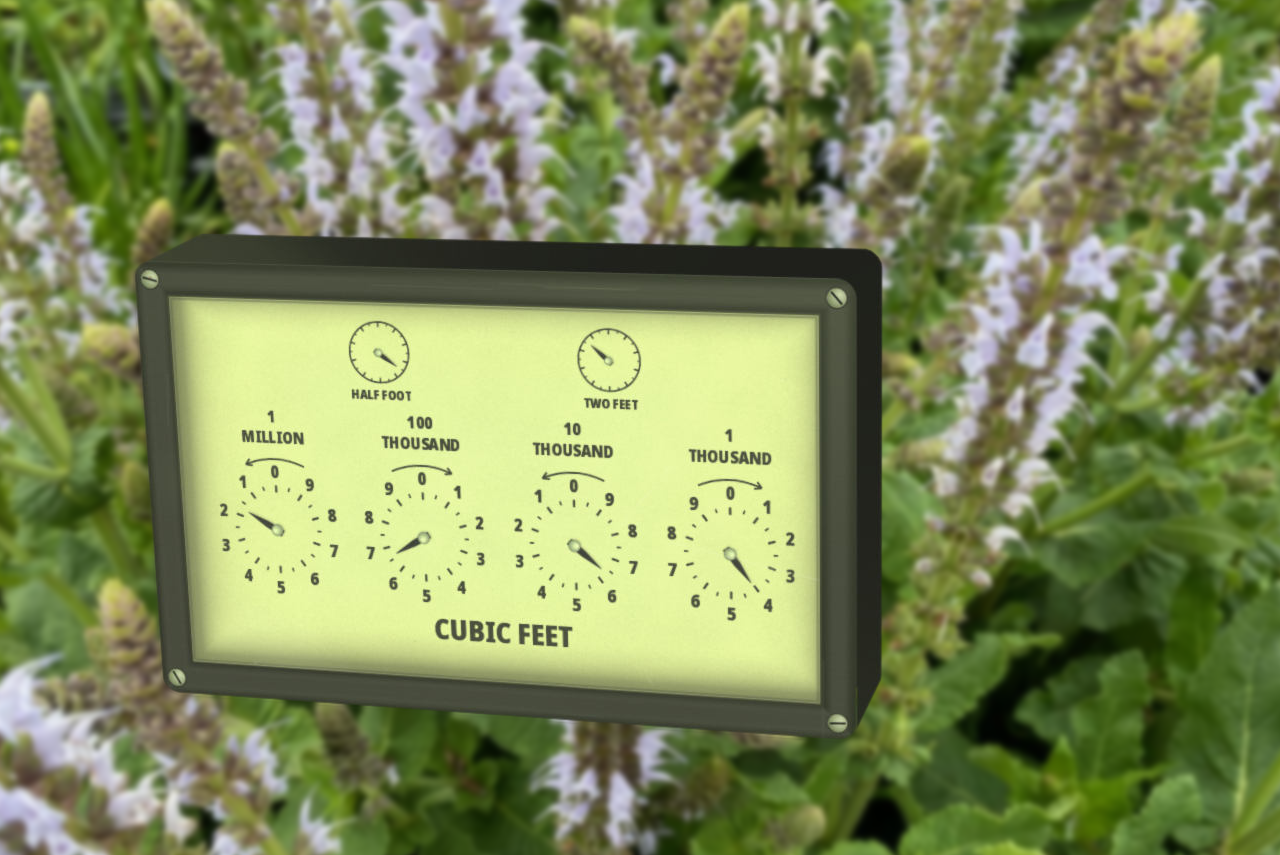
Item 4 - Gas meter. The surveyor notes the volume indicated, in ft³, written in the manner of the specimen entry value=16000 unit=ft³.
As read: value=166400 unit=ft³
